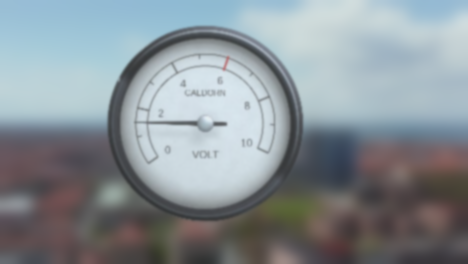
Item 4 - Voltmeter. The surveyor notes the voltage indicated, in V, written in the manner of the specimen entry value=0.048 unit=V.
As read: value=1.5 unit=V
